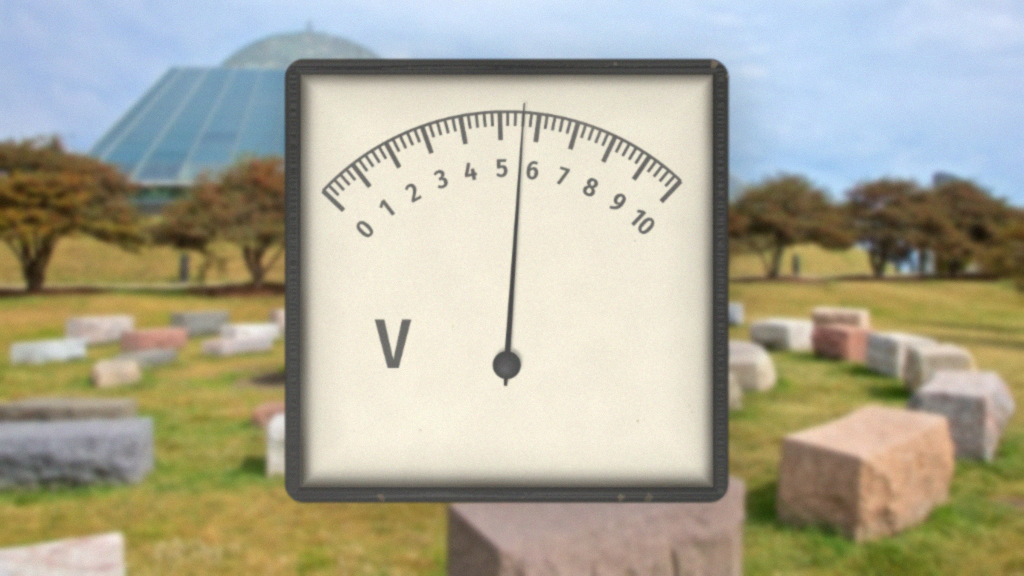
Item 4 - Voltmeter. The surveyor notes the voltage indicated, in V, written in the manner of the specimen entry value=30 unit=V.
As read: value=5.6 unit=V
